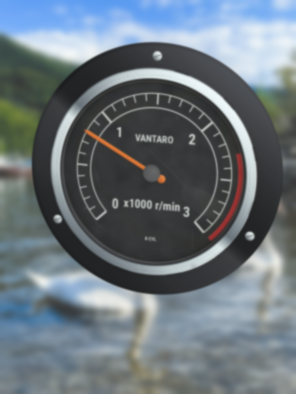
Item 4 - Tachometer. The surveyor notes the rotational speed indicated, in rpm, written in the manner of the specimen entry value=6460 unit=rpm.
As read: value=800 unit=rpm
